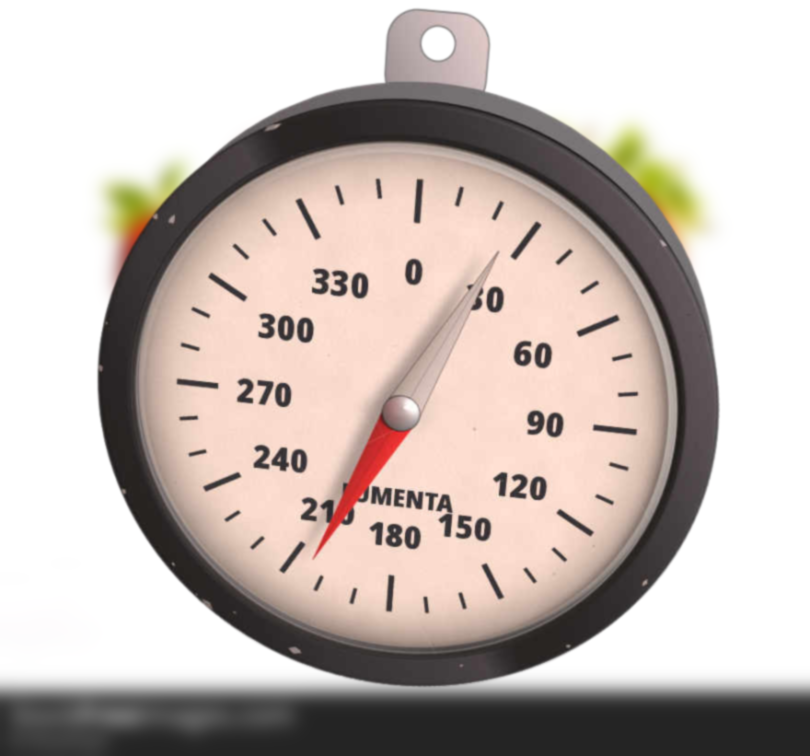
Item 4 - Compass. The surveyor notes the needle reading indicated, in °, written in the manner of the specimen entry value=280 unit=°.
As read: value=205 unit=°
